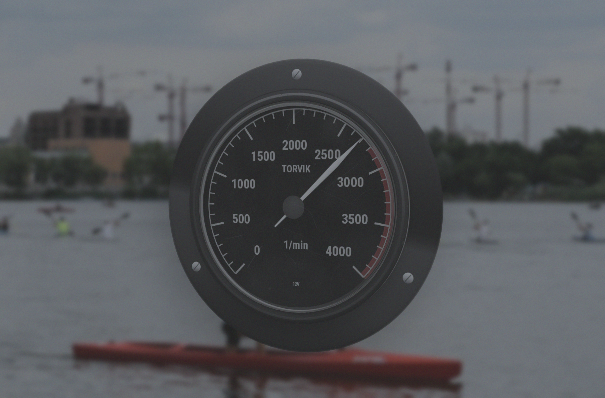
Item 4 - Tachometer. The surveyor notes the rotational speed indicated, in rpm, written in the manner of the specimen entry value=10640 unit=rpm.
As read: value=2700 unit=rpm
